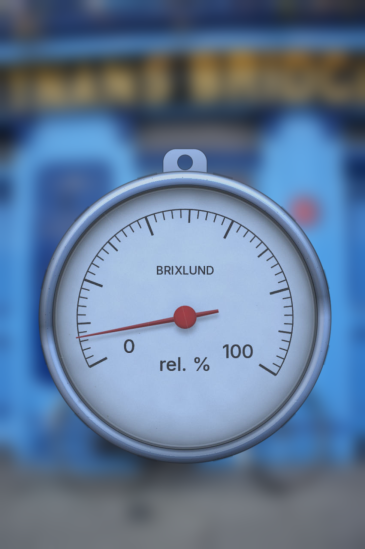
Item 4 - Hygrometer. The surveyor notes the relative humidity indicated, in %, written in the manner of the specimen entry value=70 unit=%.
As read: value=7 unit=%
